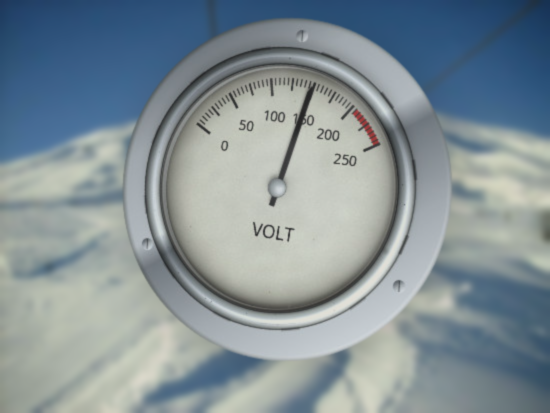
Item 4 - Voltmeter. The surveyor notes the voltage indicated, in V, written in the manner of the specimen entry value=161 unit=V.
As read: value=150 unit=V
